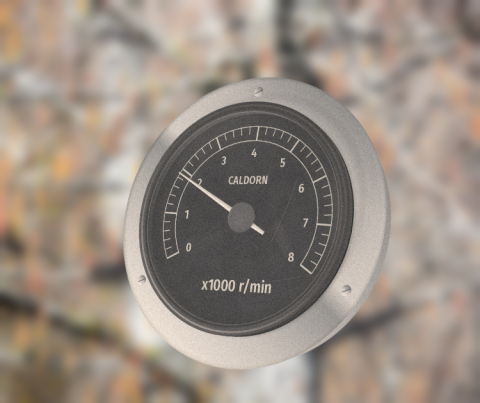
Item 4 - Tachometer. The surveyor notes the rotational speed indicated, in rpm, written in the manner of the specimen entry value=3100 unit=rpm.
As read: value=1900 unit=rpm
